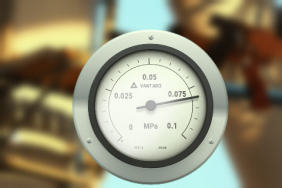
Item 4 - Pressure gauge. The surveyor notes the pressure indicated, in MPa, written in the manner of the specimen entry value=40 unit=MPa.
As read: value=0.08 unit=MPa
